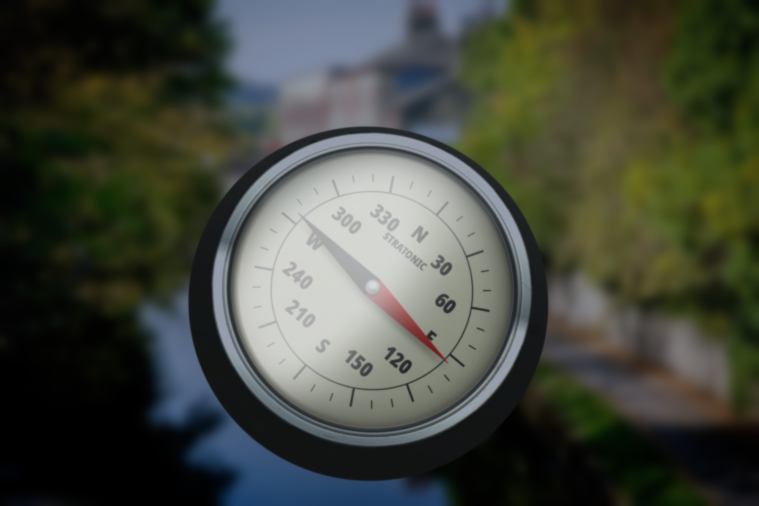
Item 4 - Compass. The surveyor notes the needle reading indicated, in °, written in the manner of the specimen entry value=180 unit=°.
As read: value=95 unit=°
